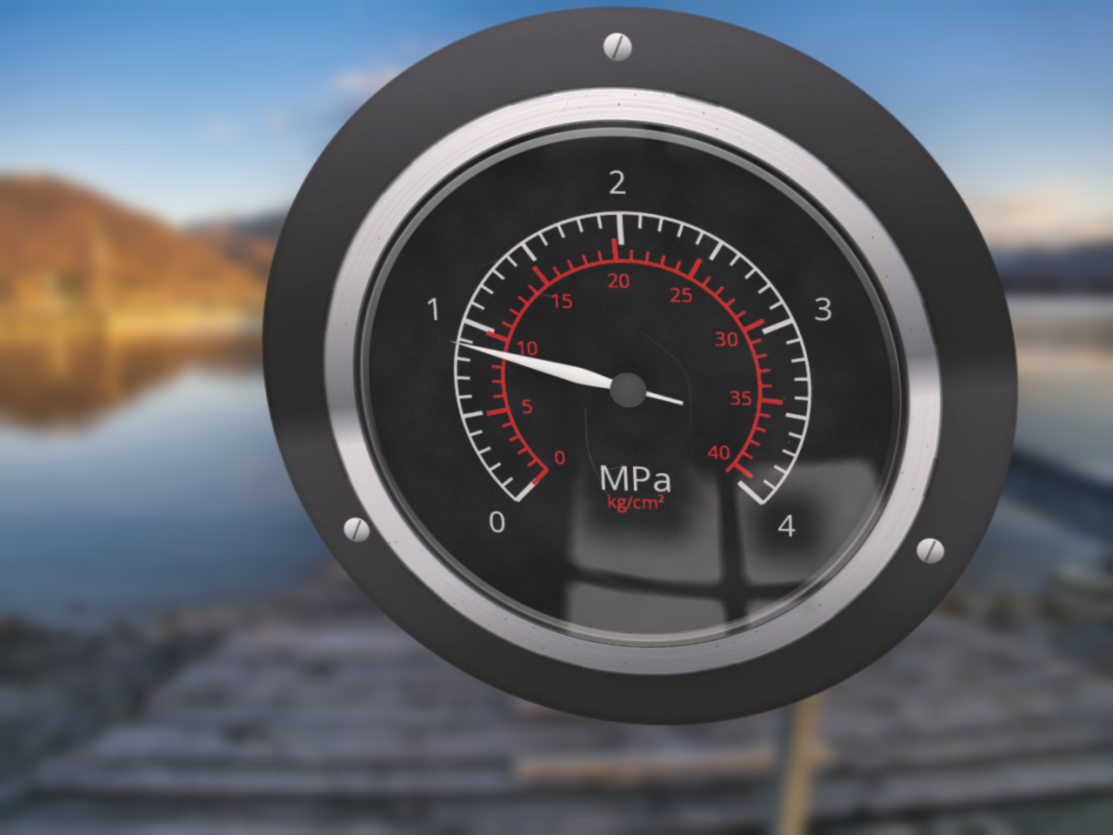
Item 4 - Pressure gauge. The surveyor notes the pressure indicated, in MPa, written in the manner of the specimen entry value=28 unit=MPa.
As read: value=0.9 unit=MPa
